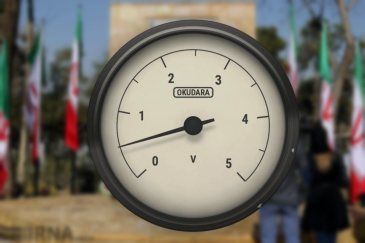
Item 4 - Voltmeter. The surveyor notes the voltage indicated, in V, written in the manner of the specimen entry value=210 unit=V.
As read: value=0.5 unit=V
